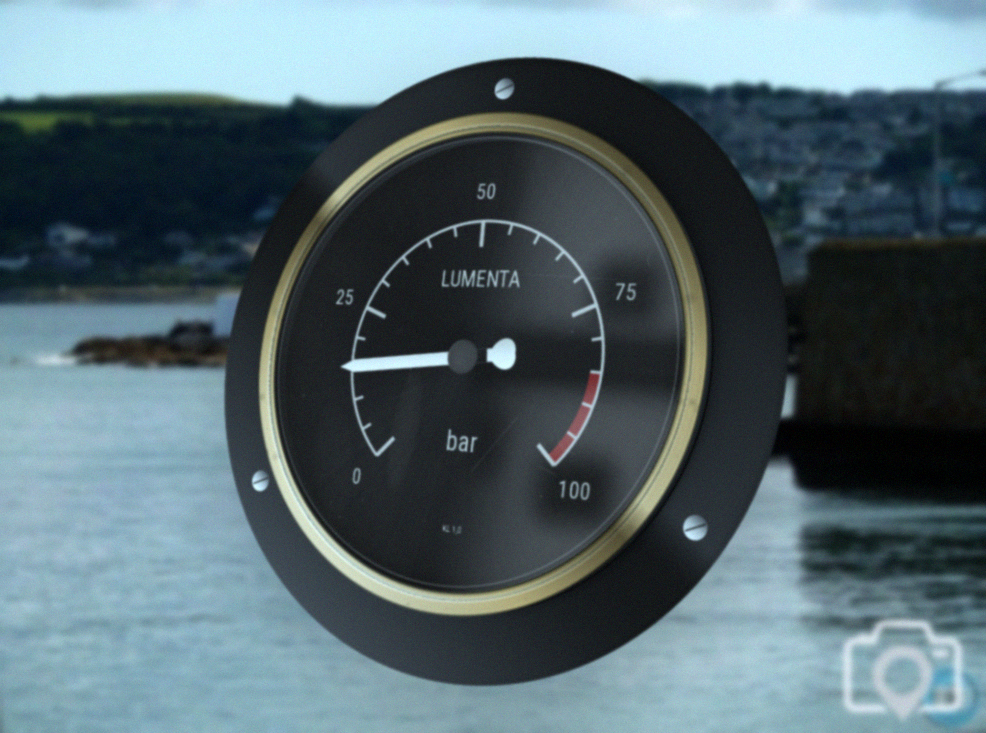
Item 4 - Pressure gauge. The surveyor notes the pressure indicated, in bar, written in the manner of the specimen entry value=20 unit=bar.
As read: value=15 unit=bar
